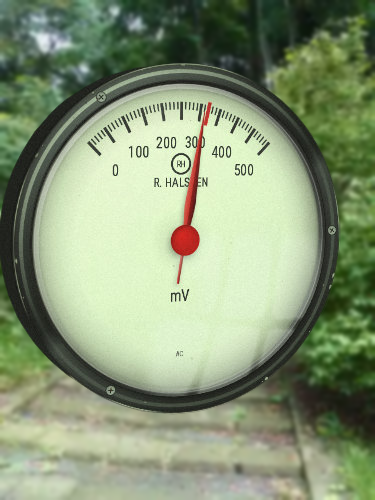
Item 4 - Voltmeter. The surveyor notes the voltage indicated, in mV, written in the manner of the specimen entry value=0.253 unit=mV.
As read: value=300 unit=mV
